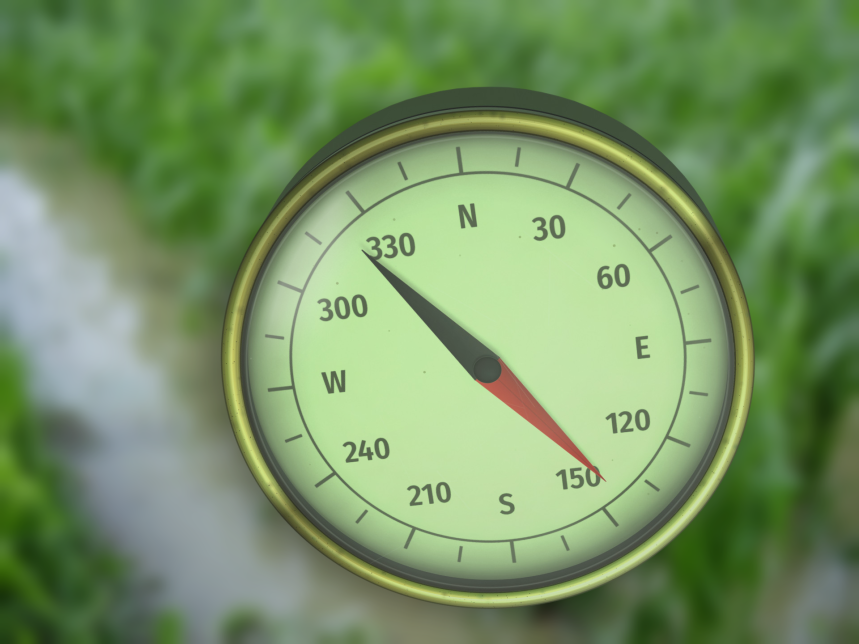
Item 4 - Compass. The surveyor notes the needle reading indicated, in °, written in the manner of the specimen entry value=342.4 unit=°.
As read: value=142.5 unit=°
